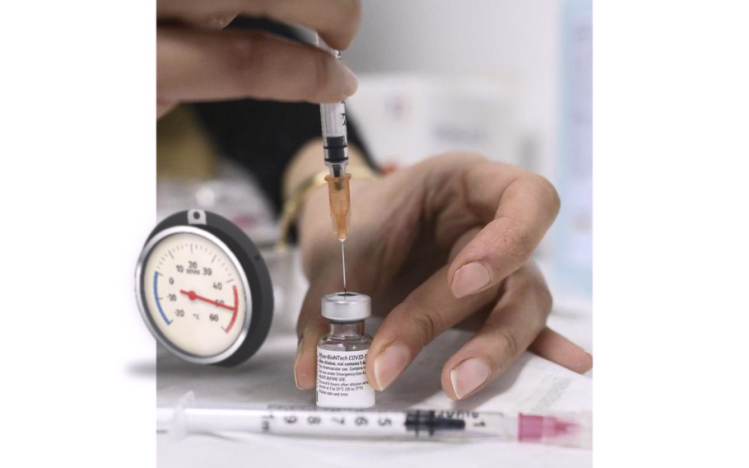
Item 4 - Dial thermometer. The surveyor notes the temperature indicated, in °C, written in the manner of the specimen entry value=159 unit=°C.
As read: value=50 unit=°C
